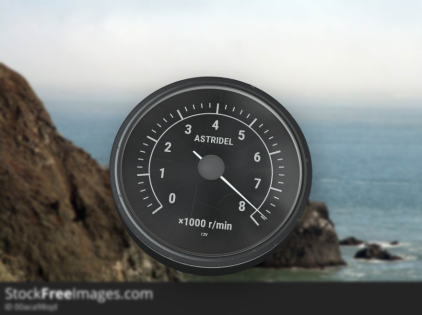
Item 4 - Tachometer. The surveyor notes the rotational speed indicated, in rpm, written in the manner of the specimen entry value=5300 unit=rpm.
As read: value=7800 unit=rpm
